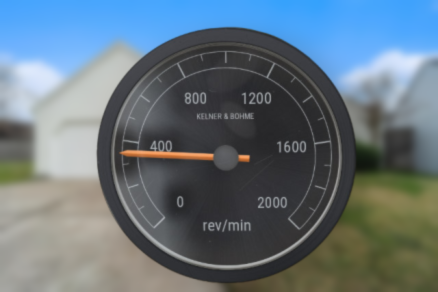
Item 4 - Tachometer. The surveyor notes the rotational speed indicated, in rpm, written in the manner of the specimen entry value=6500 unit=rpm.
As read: value=350 unit=rpm
